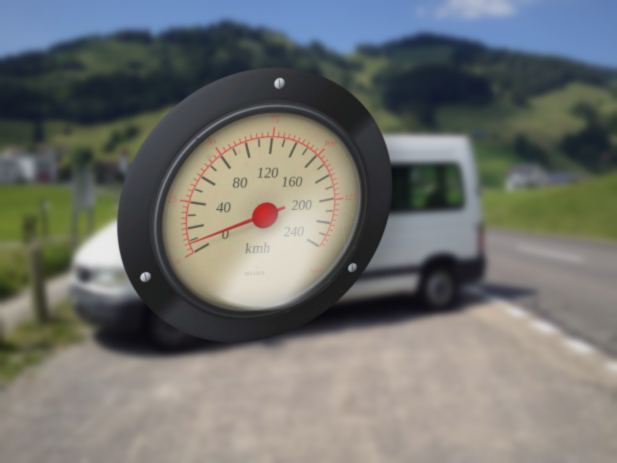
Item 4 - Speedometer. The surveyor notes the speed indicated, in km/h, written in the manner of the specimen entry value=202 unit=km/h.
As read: value=10 unit=km/h
